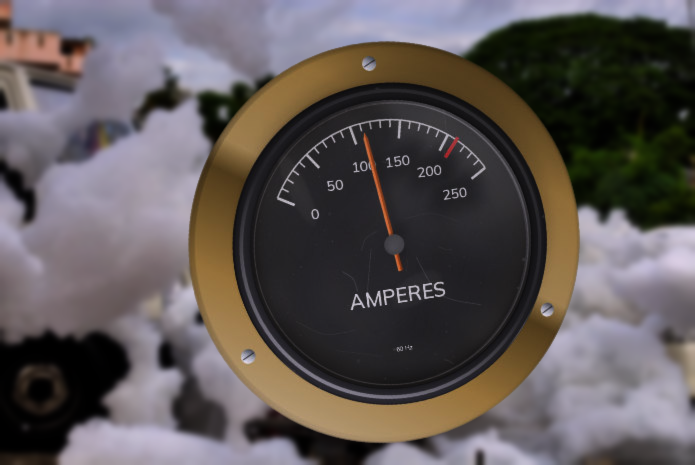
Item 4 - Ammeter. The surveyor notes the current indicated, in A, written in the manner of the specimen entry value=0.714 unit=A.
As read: value=110 unit=A
